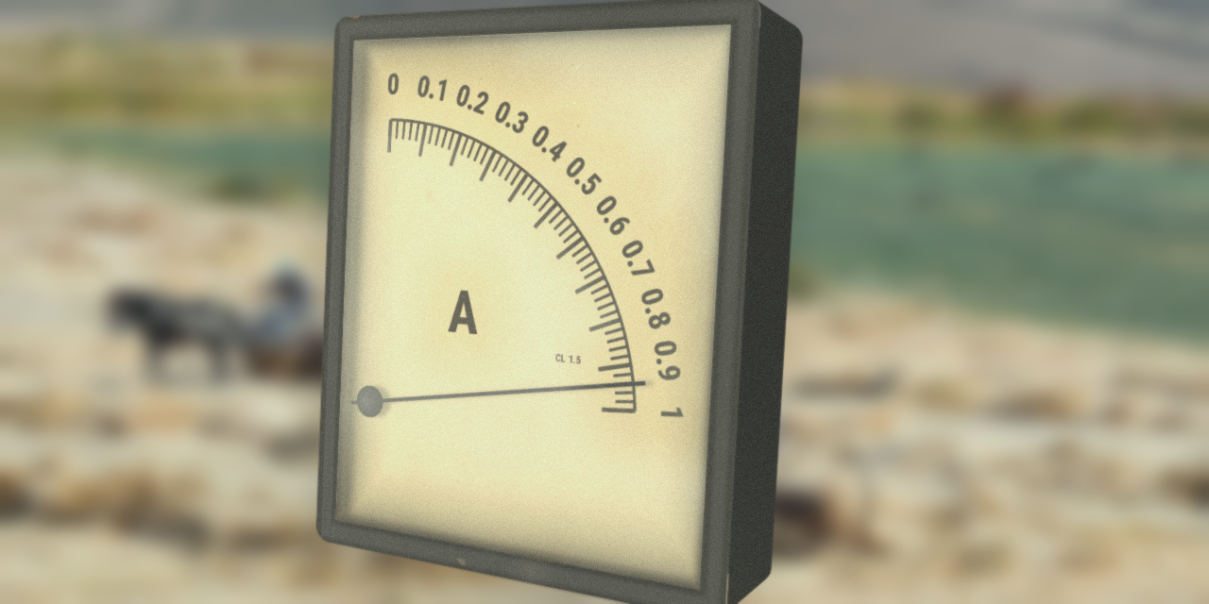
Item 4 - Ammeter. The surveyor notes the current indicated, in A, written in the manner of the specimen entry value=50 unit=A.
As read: value=0.94 unit=A
